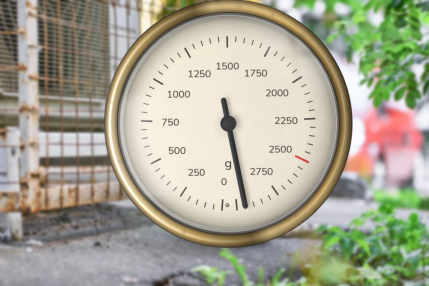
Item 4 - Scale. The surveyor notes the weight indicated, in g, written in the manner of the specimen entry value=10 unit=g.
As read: value=2950 unit=g
